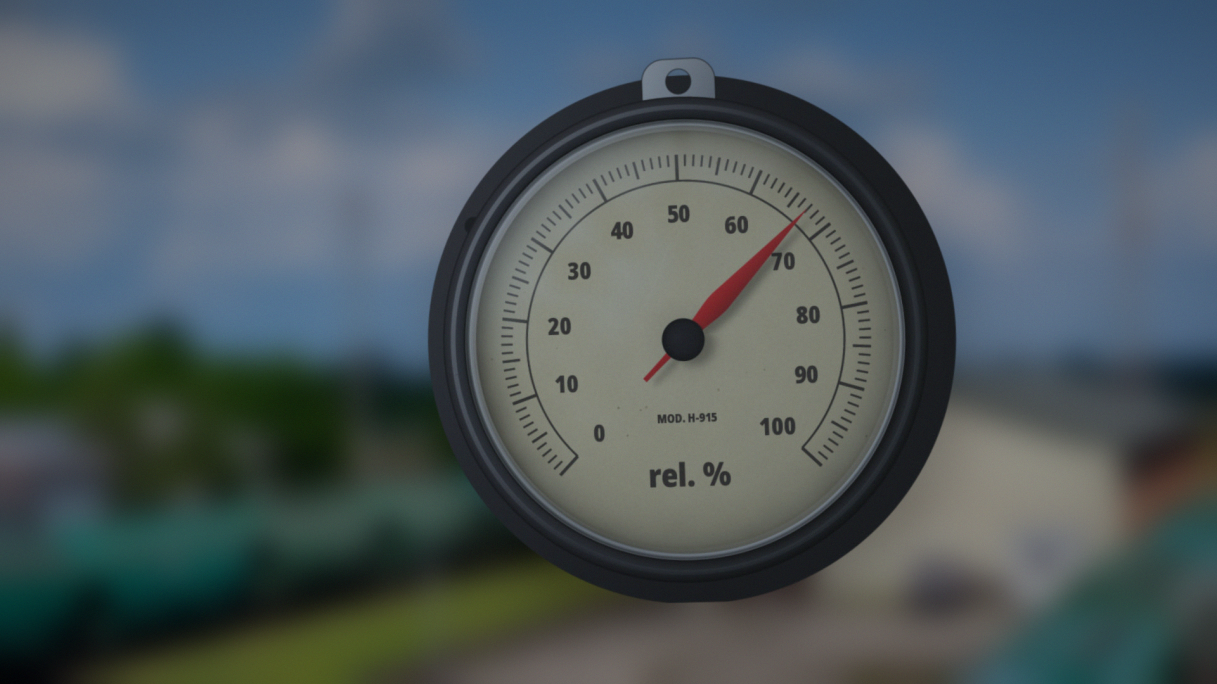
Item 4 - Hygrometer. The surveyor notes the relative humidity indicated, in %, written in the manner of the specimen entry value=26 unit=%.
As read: value=67 unit=%
